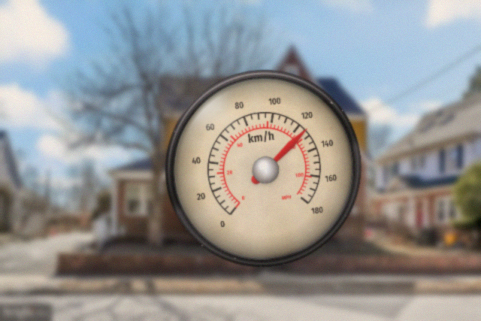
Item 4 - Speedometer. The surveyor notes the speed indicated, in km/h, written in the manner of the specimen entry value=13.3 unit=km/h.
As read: value=125 unit=km/h
